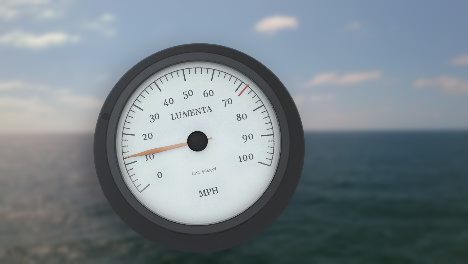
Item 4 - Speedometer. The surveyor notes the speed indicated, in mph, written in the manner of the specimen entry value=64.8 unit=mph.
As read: value=12 unit=mph
